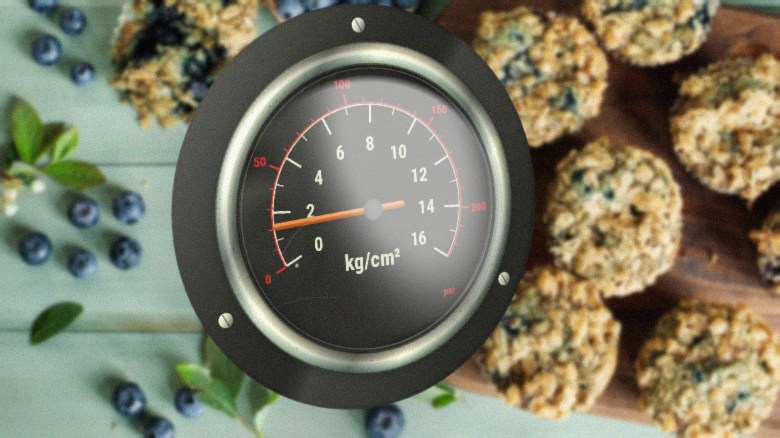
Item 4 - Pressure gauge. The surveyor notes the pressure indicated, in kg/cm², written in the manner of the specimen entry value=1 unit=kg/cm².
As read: value=1.5 unit=kg/cm²
